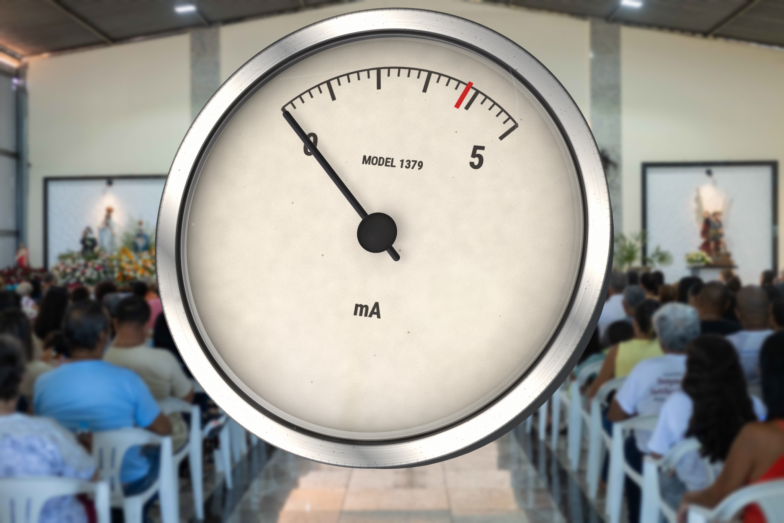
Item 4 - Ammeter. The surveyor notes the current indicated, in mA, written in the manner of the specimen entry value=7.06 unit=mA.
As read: value=0 unit=mA
